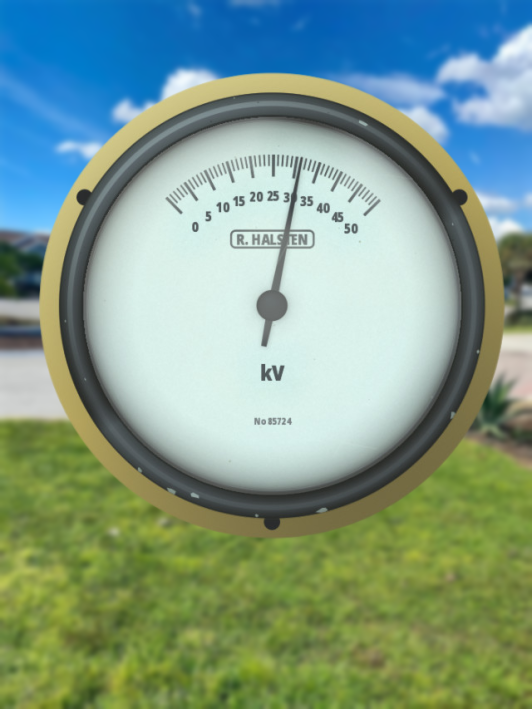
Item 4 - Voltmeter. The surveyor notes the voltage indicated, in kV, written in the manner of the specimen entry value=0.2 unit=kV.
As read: value=31 unit=kV
